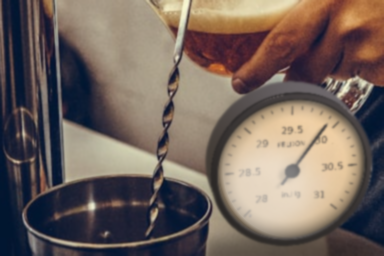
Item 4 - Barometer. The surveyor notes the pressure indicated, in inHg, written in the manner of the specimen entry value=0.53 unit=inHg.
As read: value=29.9 unit=inHg
